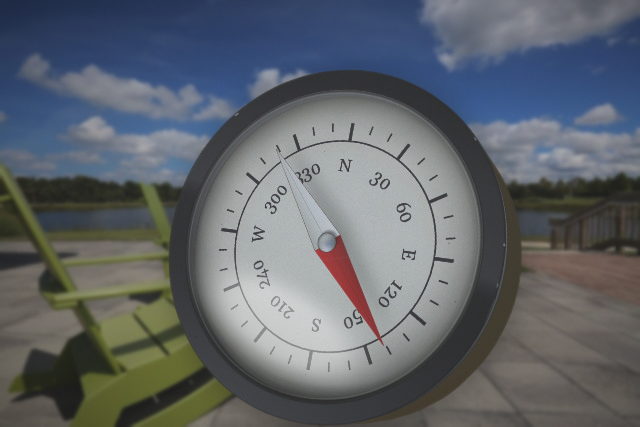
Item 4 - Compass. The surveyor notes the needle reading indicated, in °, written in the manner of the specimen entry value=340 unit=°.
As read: value=140 unit=°
